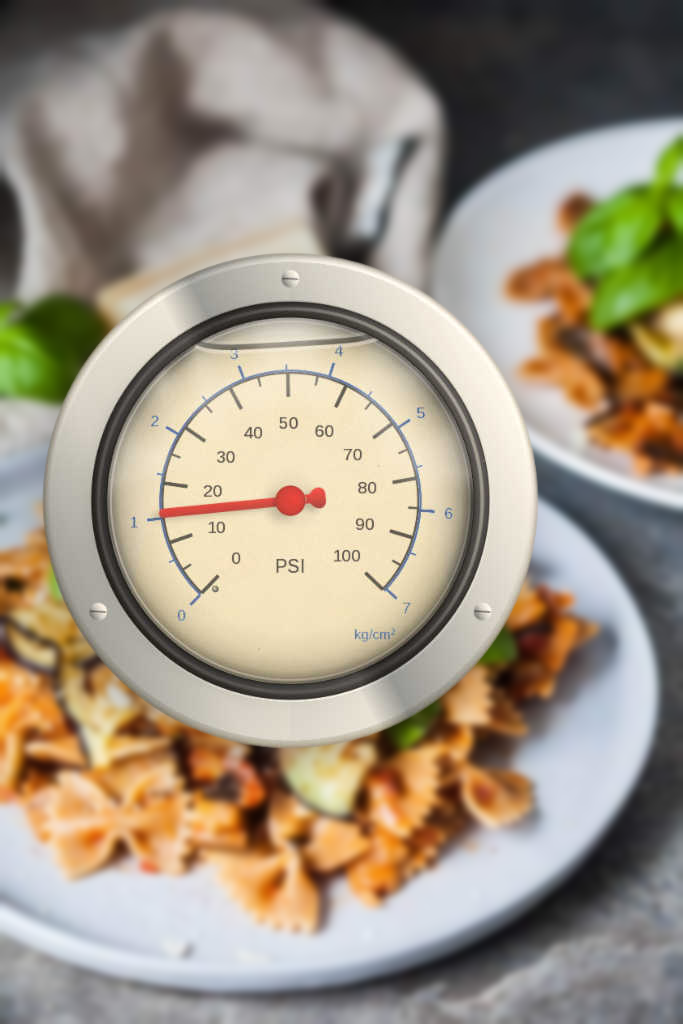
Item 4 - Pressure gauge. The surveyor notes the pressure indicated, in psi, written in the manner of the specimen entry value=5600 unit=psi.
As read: value=15 unit=psi
